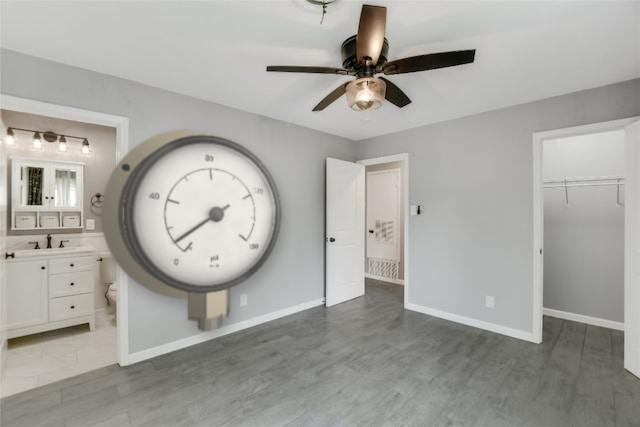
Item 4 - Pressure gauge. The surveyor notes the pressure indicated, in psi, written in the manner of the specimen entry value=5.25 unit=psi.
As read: value=10 unit=psi
